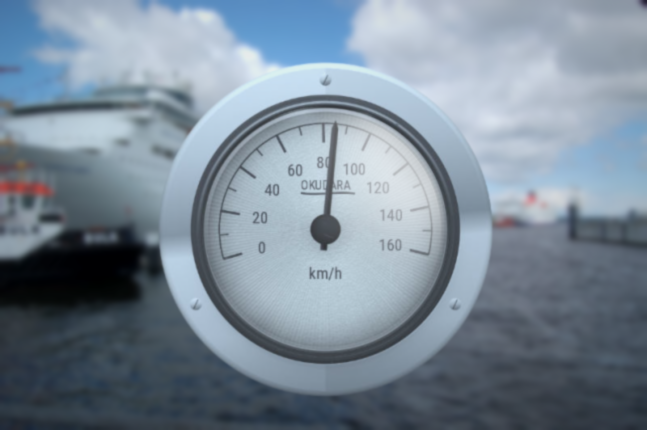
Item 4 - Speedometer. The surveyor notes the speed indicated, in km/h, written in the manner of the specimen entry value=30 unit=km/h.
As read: value=85 unit=km/h
